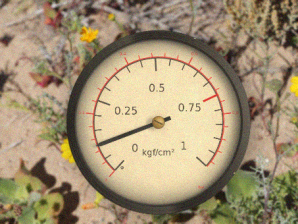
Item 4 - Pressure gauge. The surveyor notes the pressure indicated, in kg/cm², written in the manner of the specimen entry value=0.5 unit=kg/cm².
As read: value=0.1 unit=kg/cm²
